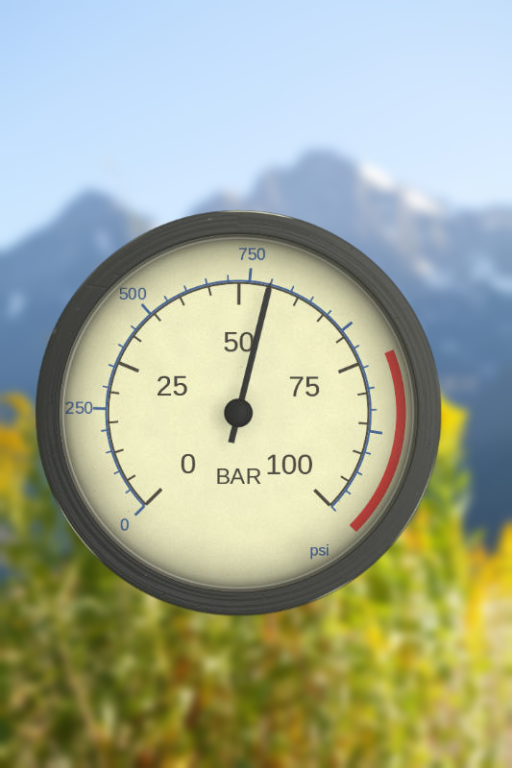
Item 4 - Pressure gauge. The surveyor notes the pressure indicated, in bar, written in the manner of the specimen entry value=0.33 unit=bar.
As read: value=55 unit=bar
